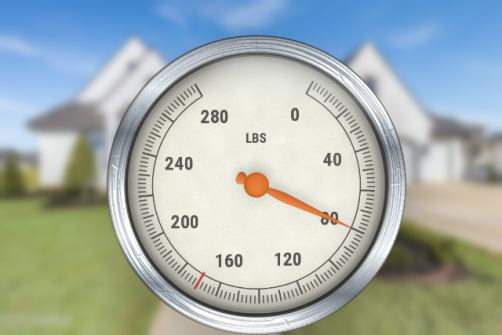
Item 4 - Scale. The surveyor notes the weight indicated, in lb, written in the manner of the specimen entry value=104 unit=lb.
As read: value=80 unit=lb
